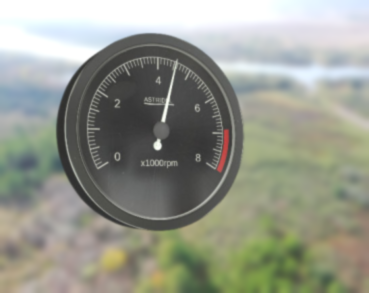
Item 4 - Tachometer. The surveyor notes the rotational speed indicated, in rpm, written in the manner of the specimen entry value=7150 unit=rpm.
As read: value=4500 unit=rpm
